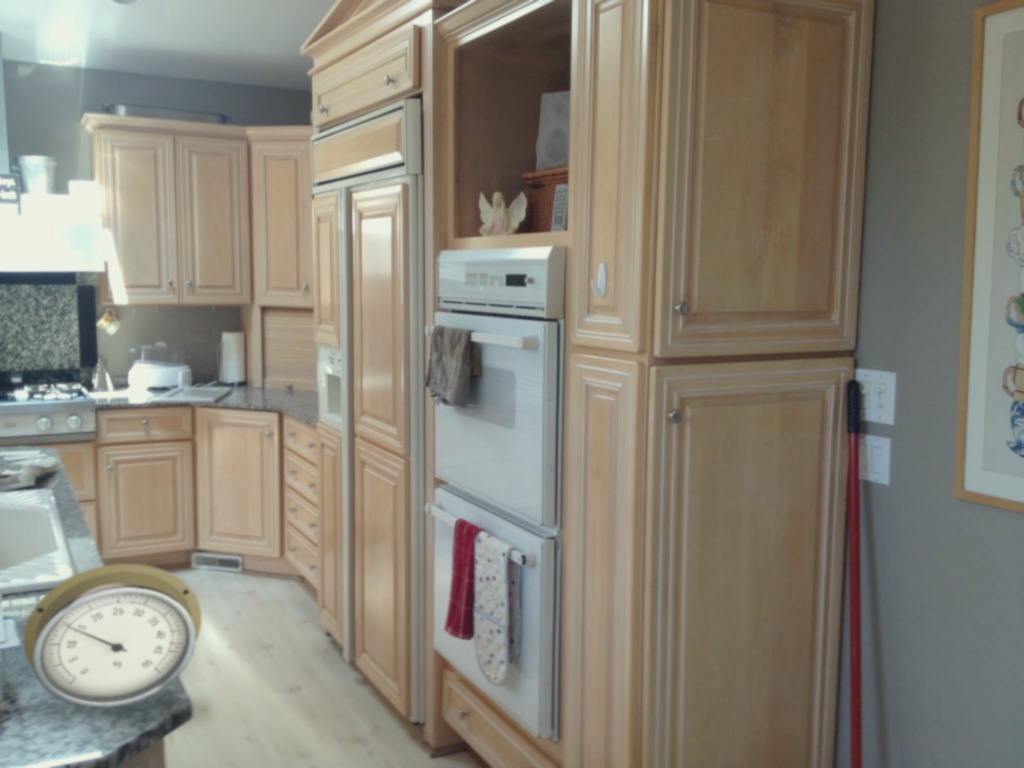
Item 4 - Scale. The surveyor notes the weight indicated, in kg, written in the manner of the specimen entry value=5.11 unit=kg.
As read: value=15 unit=kg
